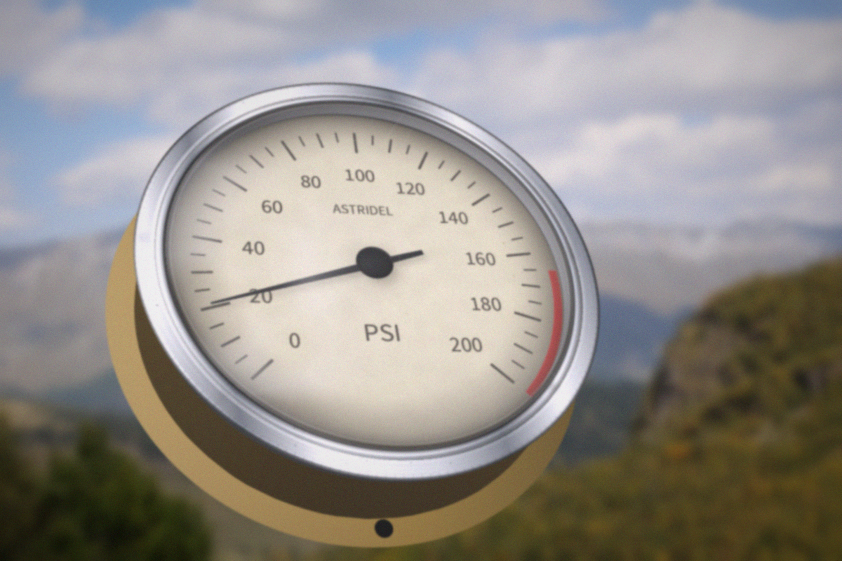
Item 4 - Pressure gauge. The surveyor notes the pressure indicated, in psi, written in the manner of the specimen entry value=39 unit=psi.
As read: value=20 unit=psi
